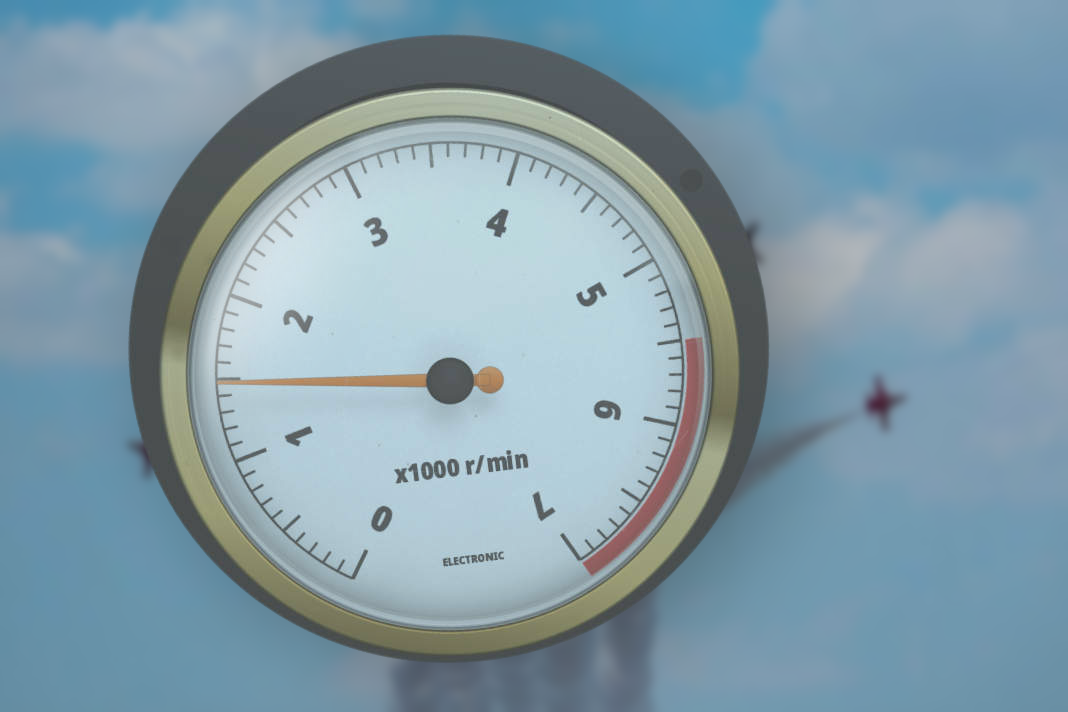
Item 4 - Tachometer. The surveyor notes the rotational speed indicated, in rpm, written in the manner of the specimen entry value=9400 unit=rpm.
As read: value=1500 unit=rpm
